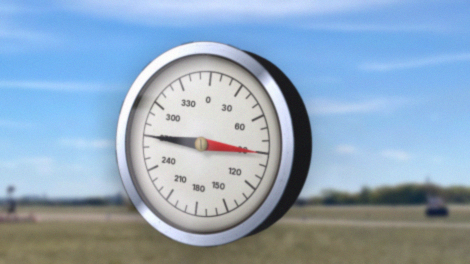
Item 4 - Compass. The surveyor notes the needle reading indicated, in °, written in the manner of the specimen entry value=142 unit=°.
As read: value=90 unit=°
